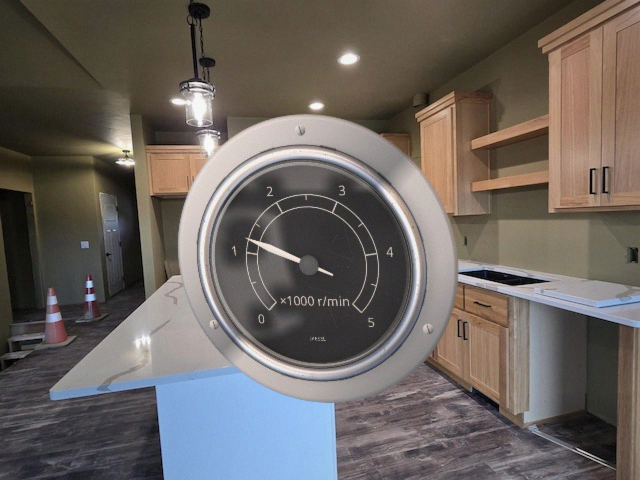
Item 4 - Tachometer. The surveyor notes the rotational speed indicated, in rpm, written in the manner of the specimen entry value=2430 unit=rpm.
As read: value=1250 unit=rpm
